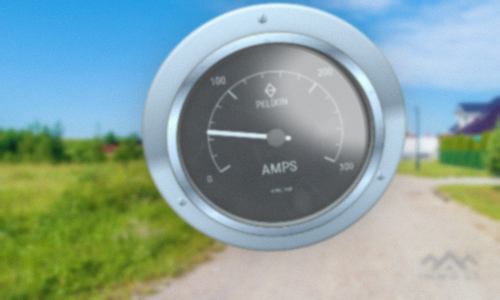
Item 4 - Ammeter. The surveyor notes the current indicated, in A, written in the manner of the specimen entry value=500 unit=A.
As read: value=50 unit=A
